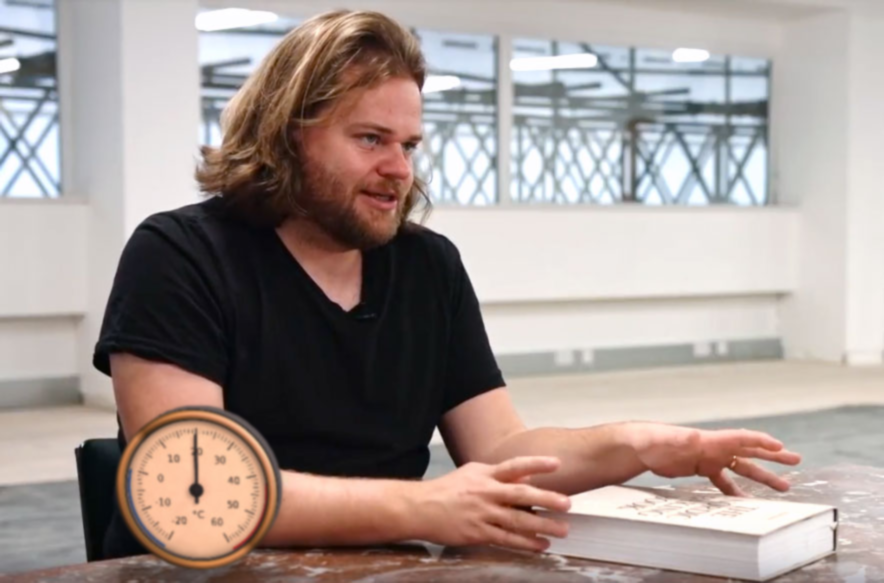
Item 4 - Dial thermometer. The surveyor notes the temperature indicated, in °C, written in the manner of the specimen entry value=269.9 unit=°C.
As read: value=20 unit=°C
